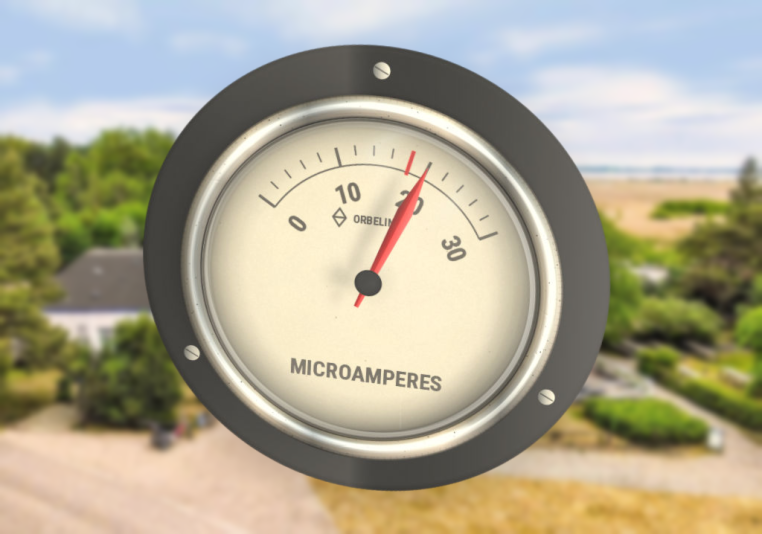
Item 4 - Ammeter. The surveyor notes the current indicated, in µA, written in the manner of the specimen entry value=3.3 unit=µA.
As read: value=20 unit=µA
